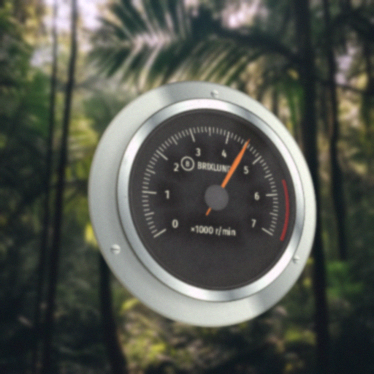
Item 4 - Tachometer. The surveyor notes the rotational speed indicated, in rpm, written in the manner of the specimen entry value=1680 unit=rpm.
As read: value=4500 unit=rpm
